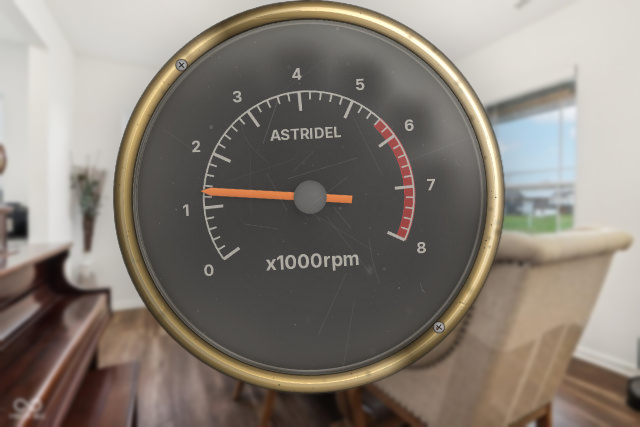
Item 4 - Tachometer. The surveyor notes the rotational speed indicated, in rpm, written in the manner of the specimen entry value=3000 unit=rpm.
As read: value=1300 unit=rpm
